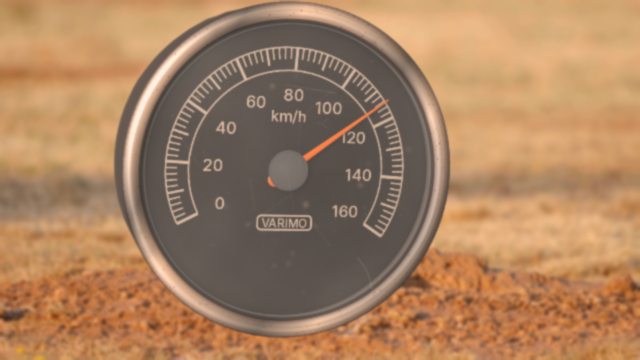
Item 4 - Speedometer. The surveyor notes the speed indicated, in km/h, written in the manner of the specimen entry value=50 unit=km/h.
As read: value=114 unit=km/h
